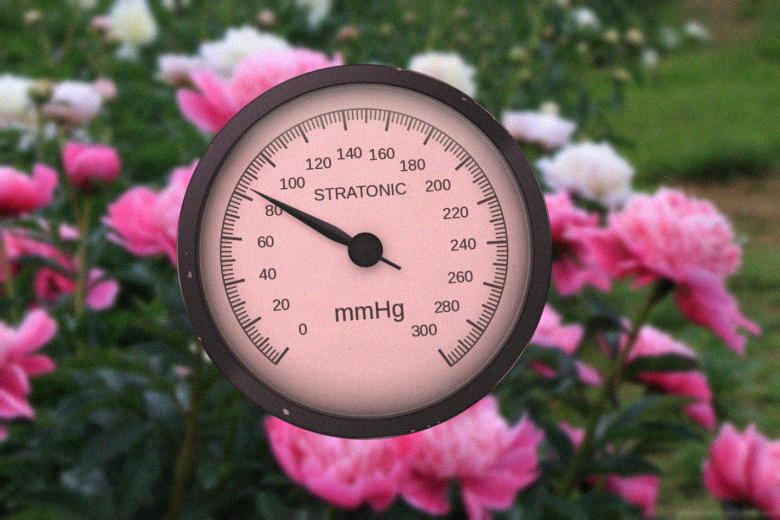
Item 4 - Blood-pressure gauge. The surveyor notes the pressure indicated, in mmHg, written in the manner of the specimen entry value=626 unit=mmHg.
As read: value=84 unit=mmHg
